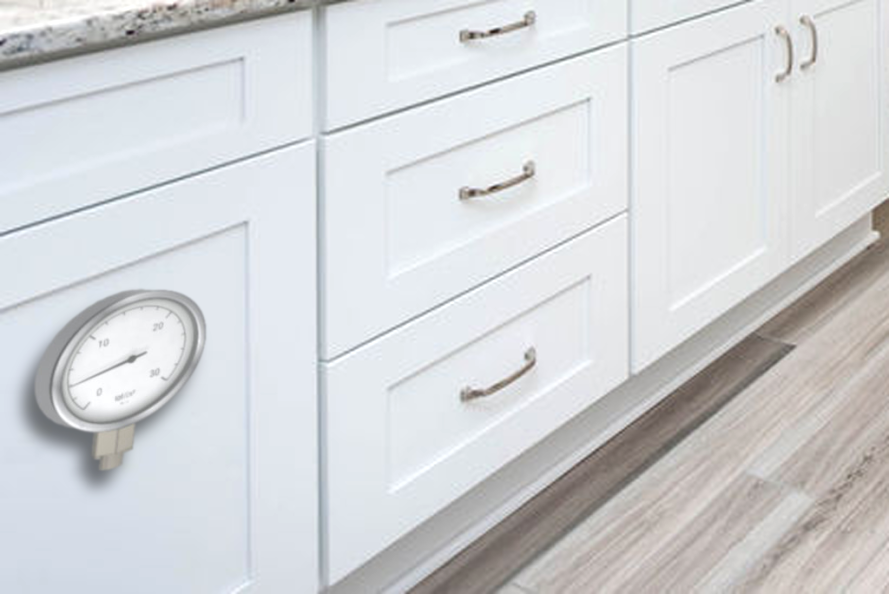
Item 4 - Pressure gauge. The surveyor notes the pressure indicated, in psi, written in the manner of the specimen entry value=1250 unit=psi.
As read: value=4 unit=psi
